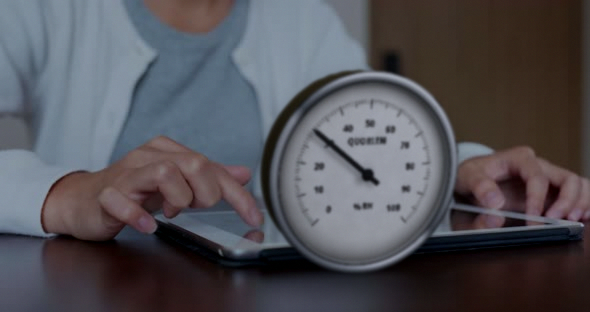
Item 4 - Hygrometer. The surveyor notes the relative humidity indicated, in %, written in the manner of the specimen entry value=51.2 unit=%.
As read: value=30 unit=%
